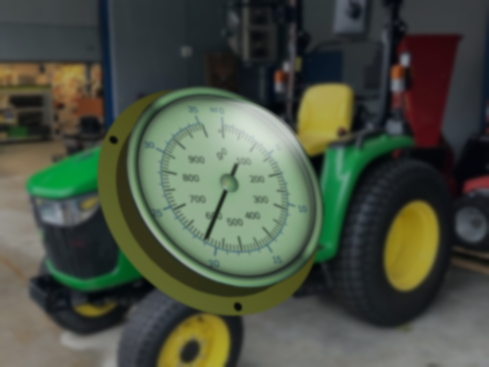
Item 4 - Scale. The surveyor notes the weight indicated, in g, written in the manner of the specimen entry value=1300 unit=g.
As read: value=600 unit=g
